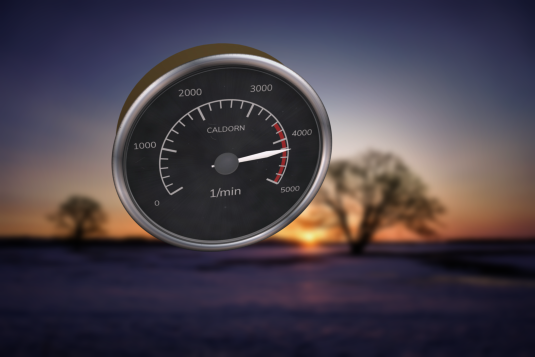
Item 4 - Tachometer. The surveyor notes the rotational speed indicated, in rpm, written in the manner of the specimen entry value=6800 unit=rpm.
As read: value=4200 unit=rpm
